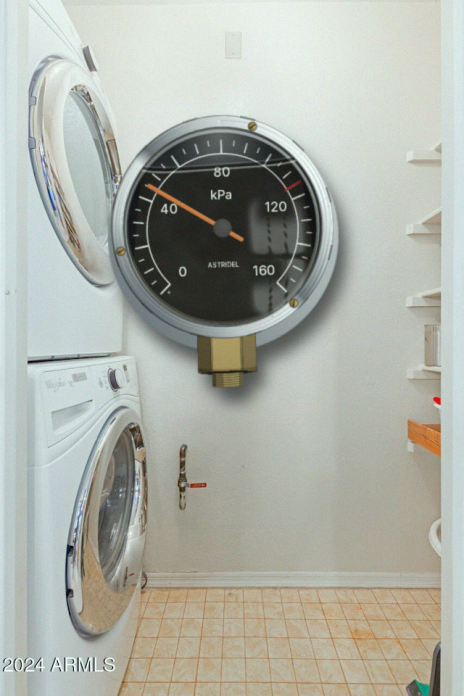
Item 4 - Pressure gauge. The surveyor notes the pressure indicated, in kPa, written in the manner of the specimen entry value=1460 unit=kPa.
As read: value=45 unit=kPa
